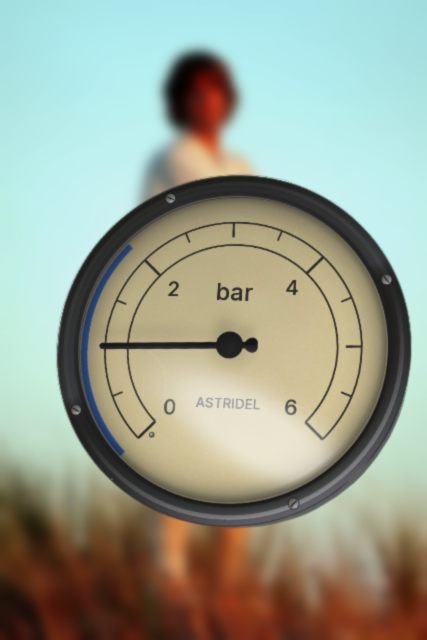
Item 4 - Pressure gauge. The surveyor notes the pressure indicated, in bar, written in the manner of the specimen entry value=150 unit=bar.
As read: value=1 unit=bar
